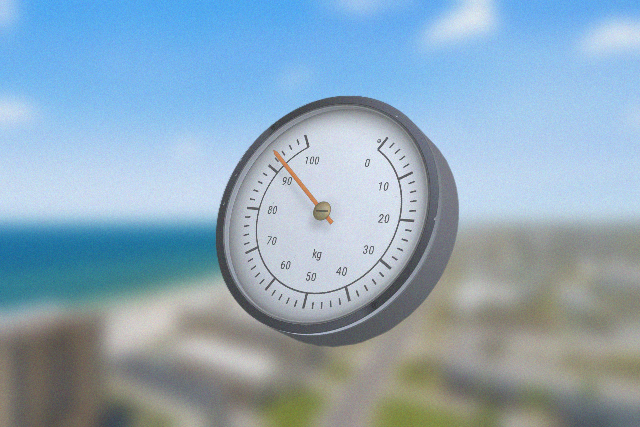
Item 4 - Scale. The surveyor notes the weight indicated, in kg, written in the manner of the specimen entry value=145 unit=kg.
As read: value=93 unit=kg
